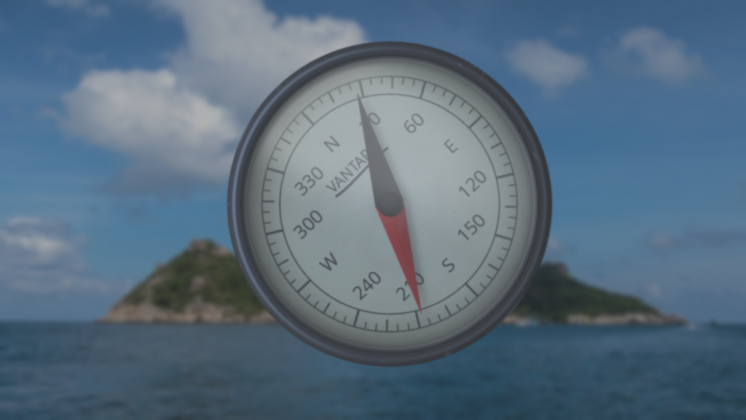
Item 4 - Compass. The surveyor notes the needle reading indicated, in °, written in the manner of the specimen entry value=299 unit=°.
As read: value=207.5 unit=°
